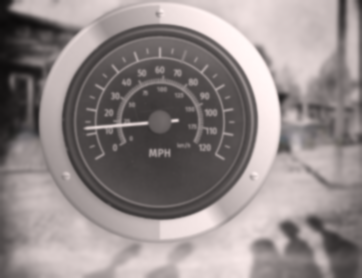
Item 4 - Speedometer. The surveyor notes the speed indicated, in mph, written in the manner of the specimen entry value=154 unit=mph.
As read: value=12.5 unit=mph
